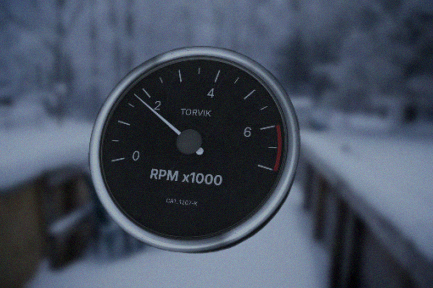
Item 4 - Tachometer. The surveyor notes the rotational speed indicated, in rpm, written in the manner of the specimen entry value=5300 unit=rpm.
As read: value=1750 unit=rpm
